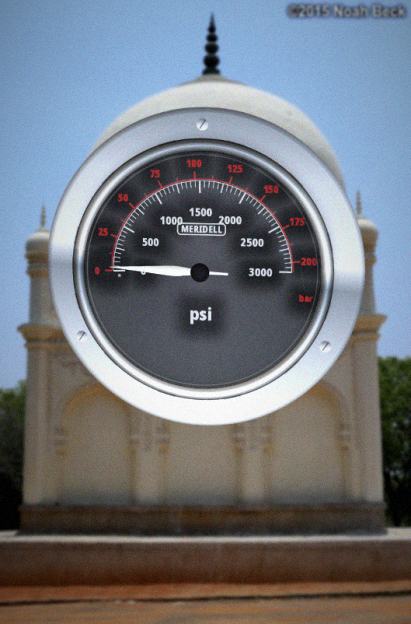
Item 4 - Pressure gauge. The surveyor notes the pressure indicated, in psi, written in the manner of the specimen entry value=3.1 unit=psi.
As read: value=50 unit=psi
